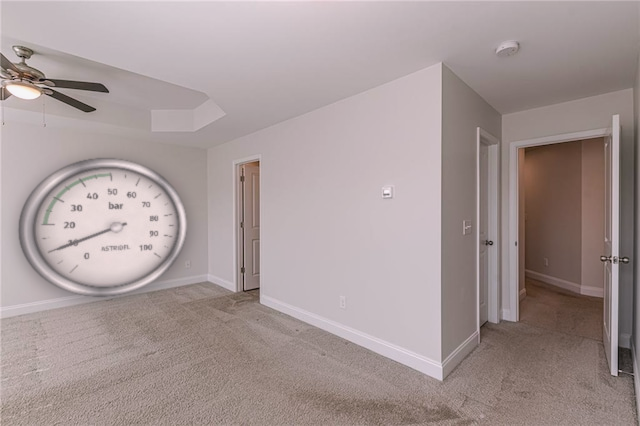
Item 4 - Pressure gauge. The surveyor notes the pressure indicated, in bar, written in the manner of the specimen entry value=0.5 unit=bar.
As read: value=10 unit=bar
